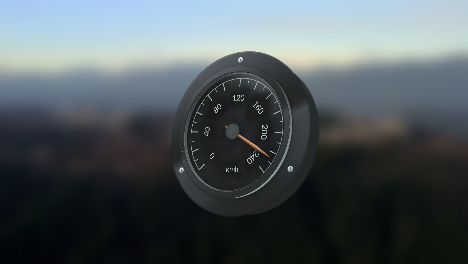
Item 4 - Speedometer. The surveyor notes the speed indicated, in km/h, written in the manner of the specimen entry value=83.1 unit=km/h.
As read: value=225 unit=km/h
